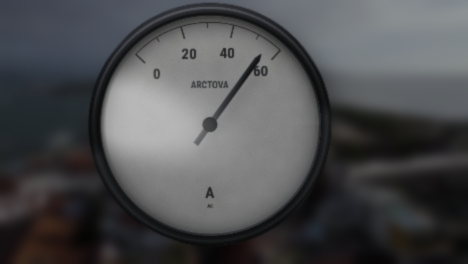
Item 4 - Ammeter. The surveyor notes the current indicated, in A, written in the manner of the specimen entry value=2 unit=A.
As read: value=55 unit=A
